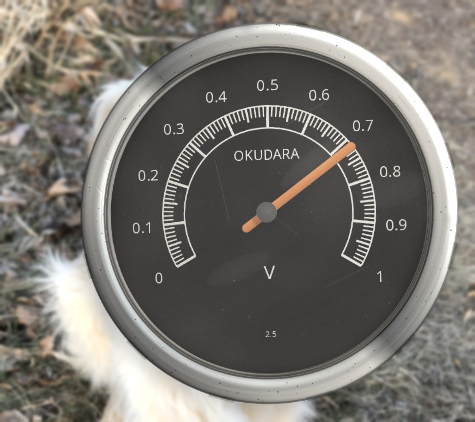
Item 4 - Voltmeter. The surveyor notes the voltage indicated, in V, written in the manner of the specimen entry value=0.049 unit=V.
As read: value=0.72 unit=V
